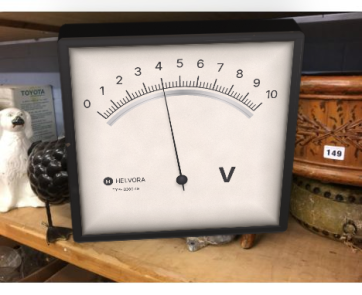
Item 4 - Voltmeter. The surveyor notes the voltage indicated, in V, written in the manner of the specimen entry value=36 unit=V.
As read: value=4 unit=V
